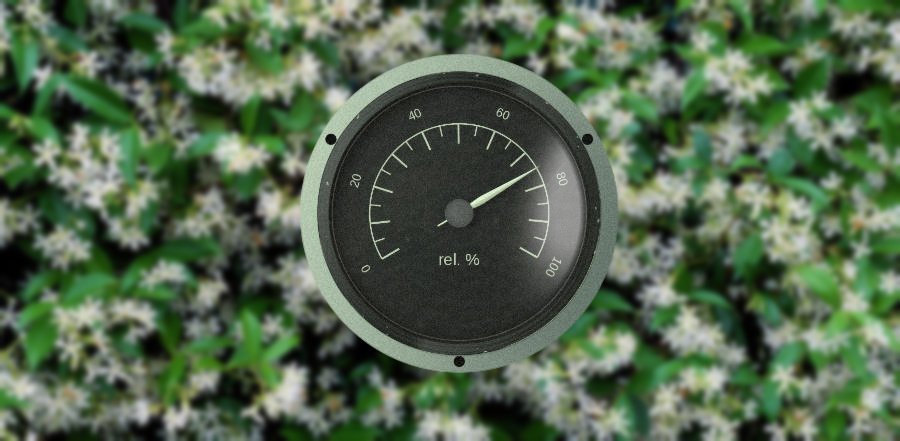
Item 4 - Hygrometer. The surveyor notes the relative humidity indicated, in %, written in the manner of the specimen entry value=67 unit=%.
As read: value=75 unit=%
